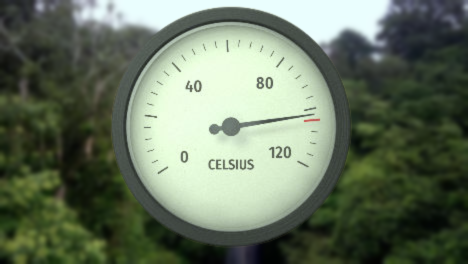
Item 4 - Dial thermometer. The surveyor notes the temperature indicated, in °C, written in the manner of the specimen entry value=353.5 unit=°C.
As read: value=102 unit=°C
